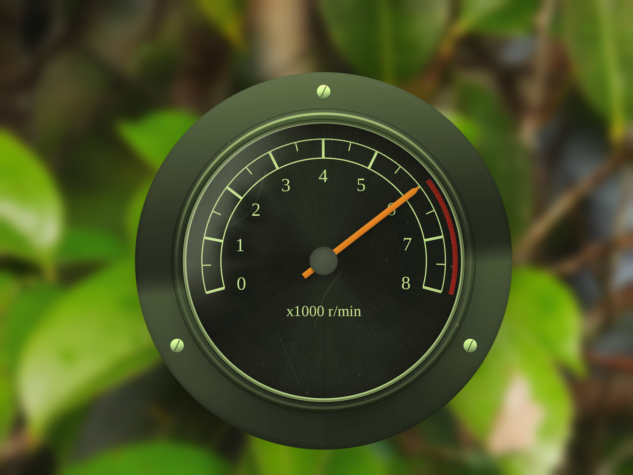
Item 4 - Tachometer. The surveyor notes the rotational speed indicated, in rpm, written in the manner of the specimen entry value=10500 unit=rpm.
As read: value=6000 unit=rpm
